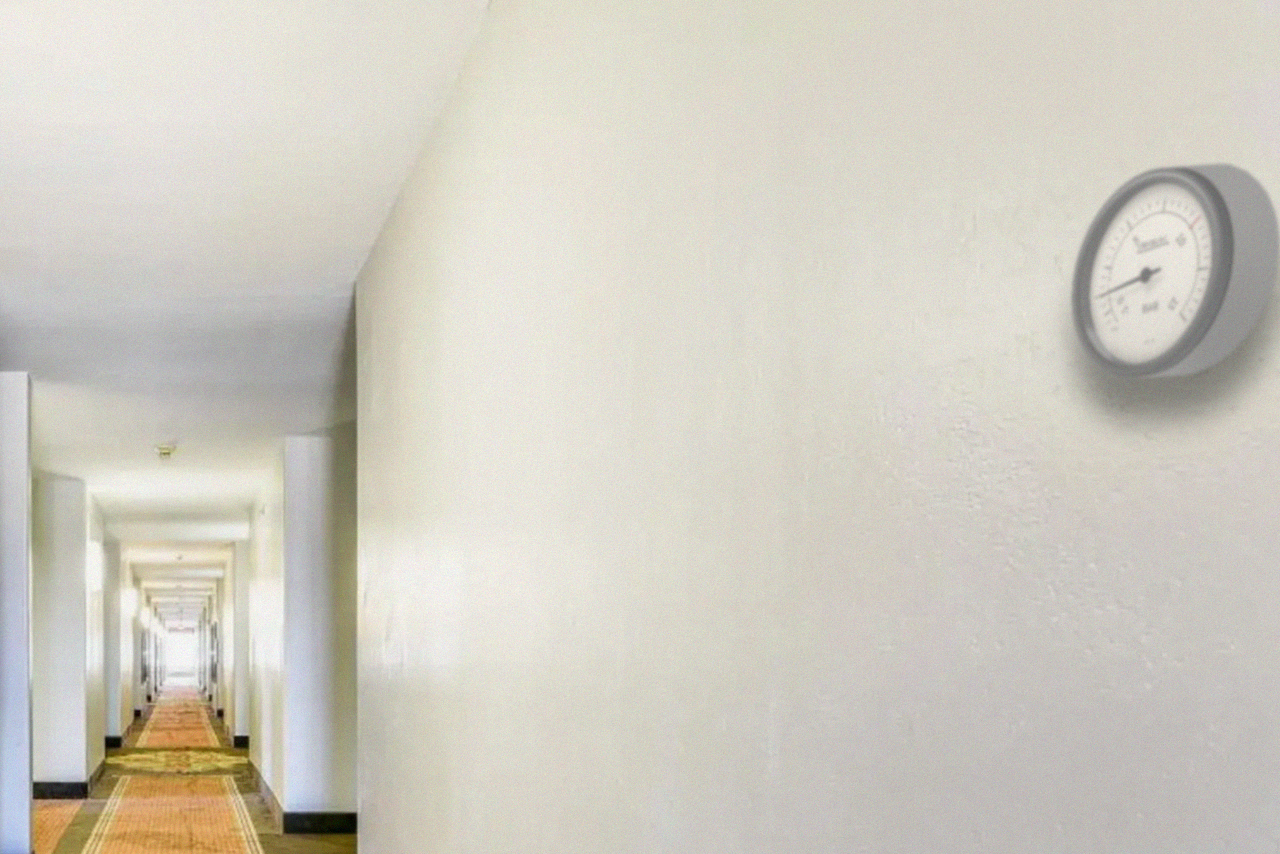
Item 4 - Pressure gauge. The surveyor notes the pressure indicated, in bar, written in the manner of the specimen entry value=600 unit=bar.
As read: value=1 unit=bar
